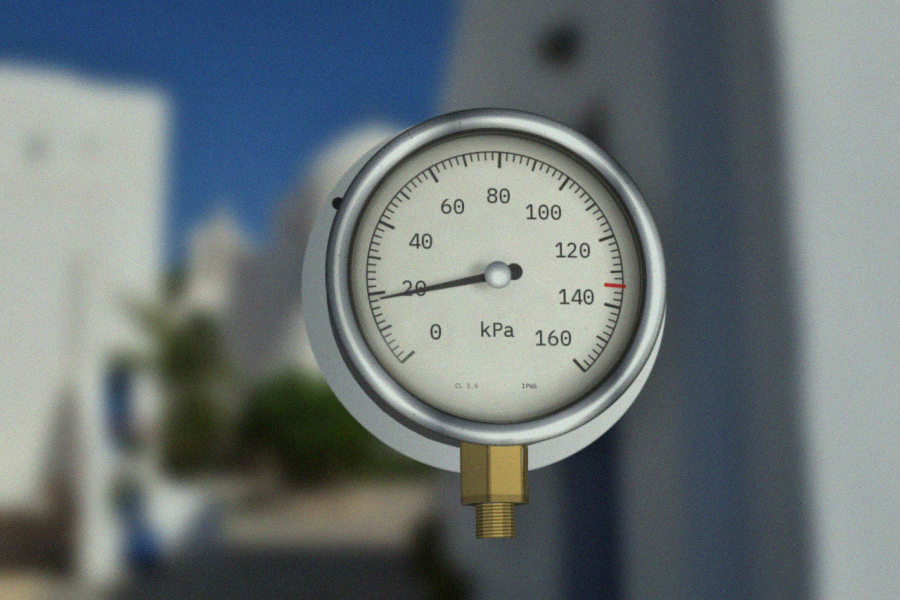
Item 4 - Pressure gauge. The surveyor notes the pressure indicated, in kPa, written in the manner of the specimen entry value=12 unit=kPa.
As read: value=18 unit=kPa
